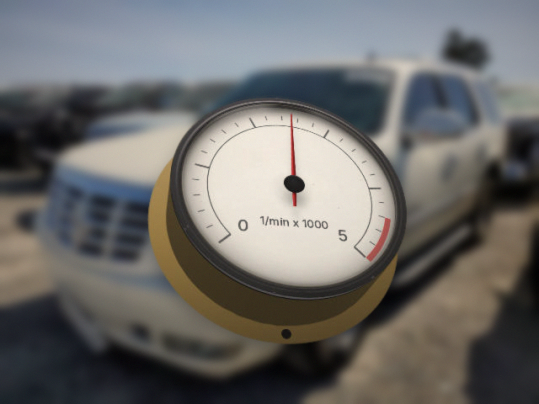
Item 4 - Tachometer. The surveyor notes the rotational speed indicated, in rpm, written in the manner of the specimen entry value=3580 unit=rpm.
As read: value=2500 unit=rpm
